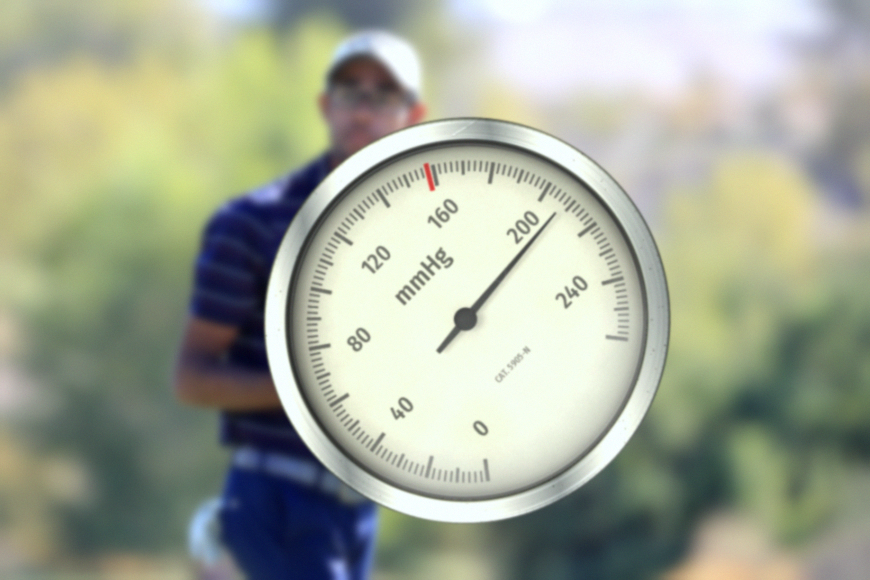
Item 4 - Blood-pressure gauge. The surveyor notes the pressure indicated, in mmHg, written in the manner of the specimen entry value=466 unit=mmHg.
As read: value=208 unit=mmHg
